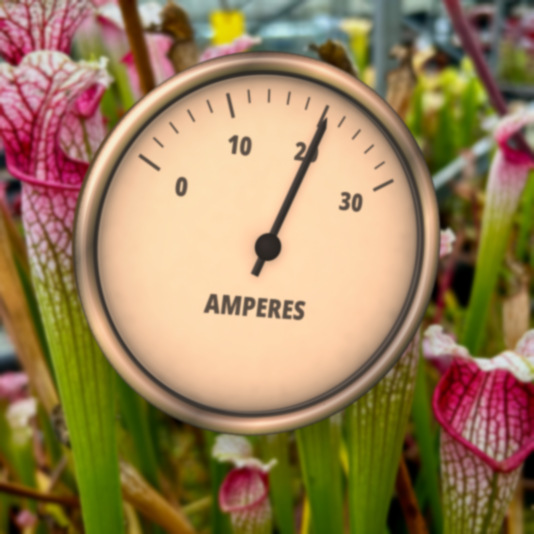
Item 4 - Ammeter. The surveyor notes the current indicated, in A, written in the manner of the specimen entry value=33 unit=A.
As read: value=20 unit=A
